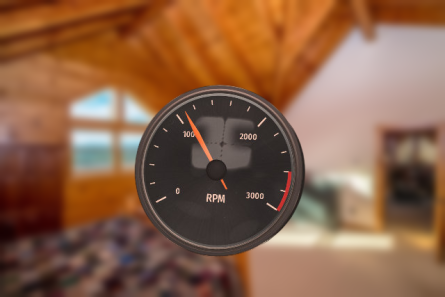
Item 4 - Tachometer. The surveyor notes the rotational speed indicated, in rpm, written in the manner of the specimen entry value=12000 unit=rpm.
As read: value=1100 unit=rpm
